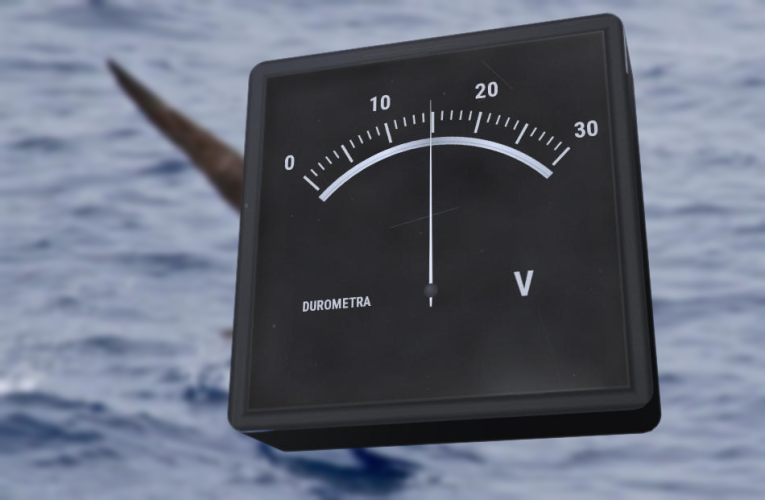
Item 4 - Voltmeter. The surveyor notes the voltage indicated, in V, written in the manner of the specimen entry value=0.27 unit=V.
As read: value=15 unit=V
